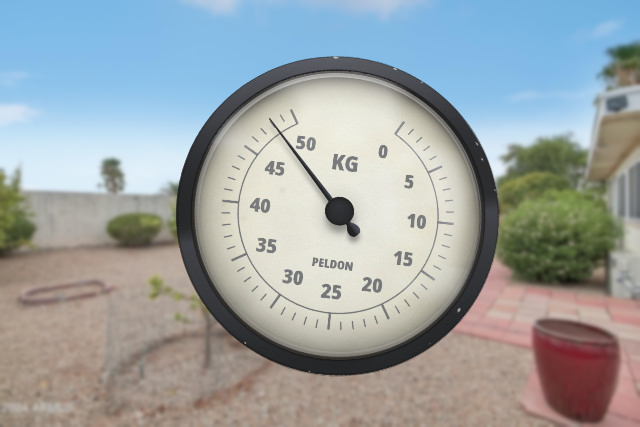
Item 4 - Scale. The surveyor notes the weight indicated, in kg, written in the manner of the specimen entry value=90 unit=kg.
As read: value=48 unit=kg
